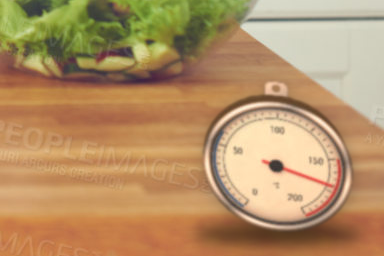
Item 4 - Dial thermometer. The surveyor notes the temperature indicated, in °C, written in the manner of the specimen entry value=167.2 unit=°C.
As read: value=170 unit=°C
